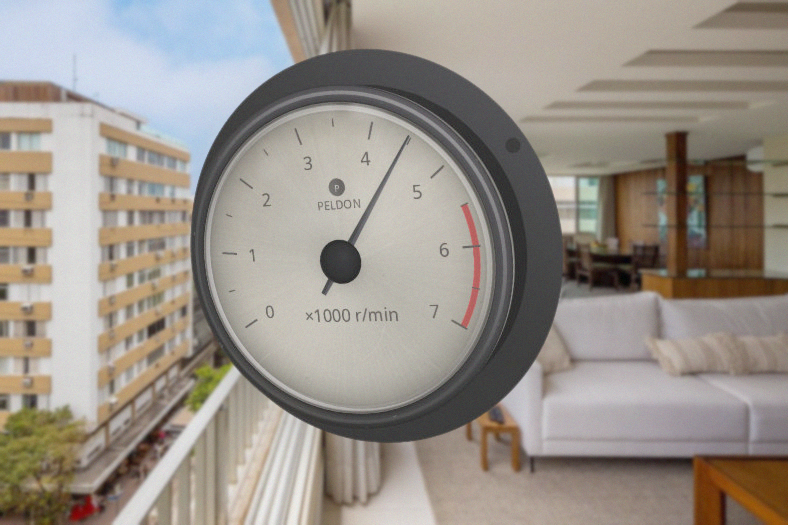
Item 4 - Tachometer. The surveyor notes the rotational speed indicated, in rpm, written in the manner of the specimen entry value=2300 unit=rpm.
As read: value=4500 unit=rpm
